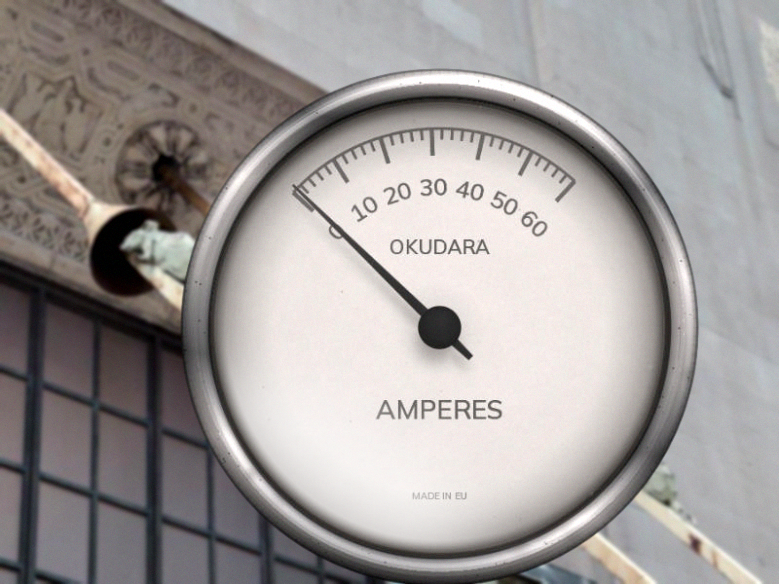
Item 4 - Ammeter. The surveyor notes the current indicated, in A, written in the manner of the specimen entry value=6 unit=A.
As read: value=1 unit=A
